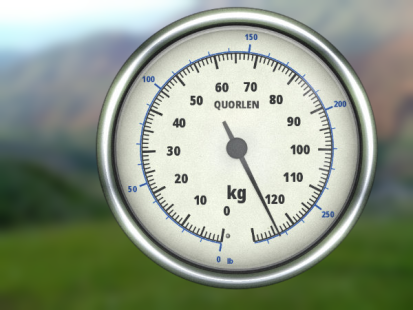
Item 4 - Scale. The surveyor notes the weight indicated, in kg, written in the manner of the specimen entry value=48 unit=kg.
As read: value=124 unit=kg
